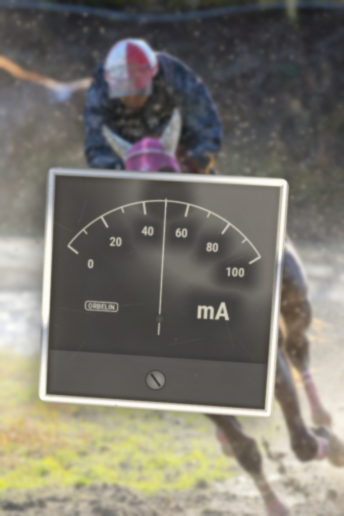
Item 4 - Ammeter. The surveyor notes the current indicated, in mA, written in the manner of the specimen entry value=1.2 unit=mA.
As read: value=50 unit=mA
